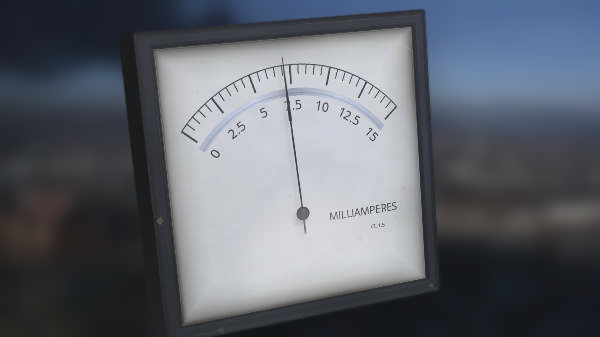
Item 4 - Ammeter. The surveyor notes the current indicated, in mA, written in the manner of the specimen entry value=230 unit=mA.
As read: value=7 unit=mA
